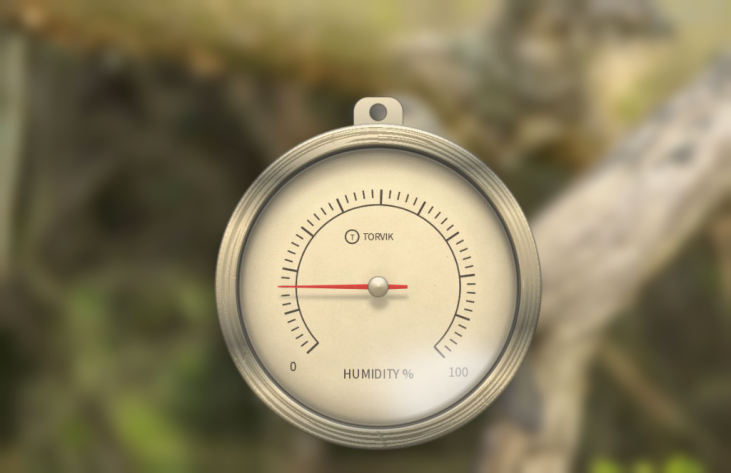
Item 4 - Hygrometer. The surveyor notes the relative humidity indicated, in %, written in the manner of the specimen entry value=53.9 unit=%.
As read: value=16 unit=%
